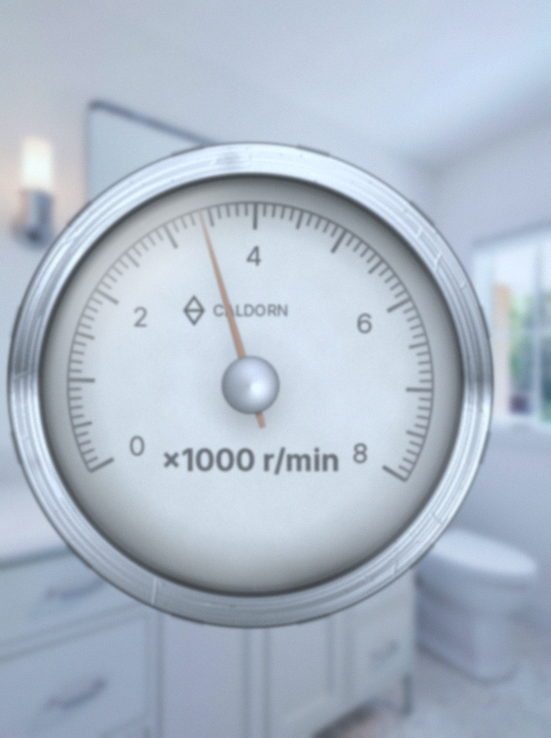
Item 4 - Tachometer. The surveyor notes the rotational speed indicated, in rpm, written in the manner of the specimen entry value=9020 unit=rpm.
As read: value=3400 unit=rpm
